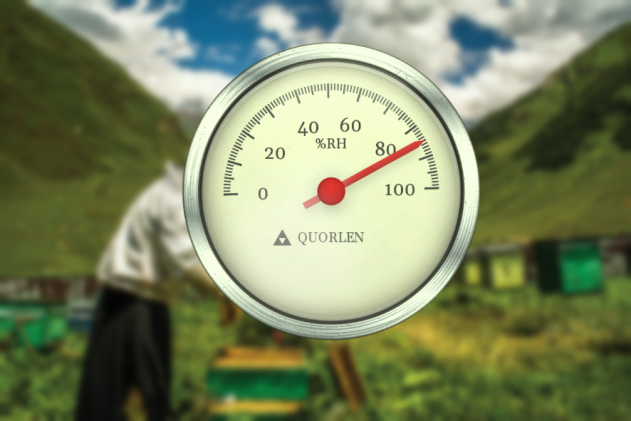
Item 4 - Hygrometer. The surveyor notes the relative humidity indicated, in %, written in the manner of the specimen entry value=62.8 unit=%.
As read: value=85 unit=%
